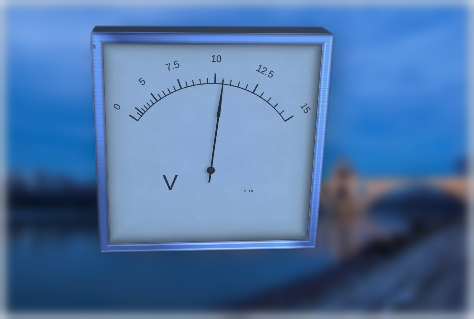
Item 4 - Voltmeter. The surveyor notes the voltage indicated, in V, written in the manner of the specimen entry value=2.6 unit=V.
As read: value=10.5 unit=V
